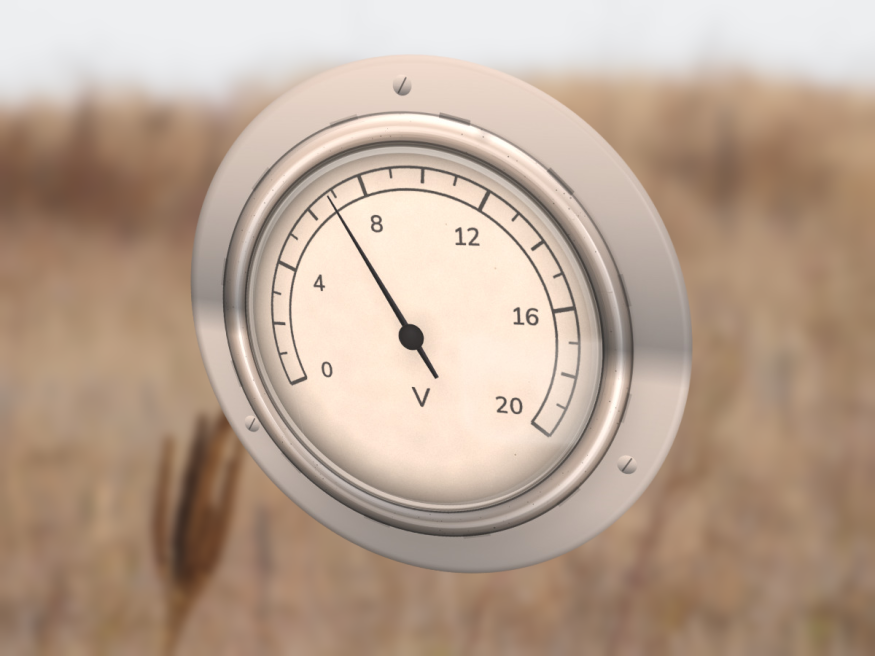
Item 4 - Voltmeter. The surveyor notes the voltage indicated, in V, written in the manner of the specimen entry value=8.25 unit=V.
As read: value=7 unit=V
